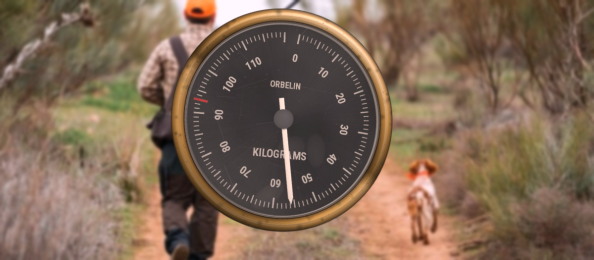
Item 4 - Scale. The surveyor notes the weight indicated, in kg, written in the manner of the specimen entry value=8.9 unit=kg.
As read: value=56 unit=kg
